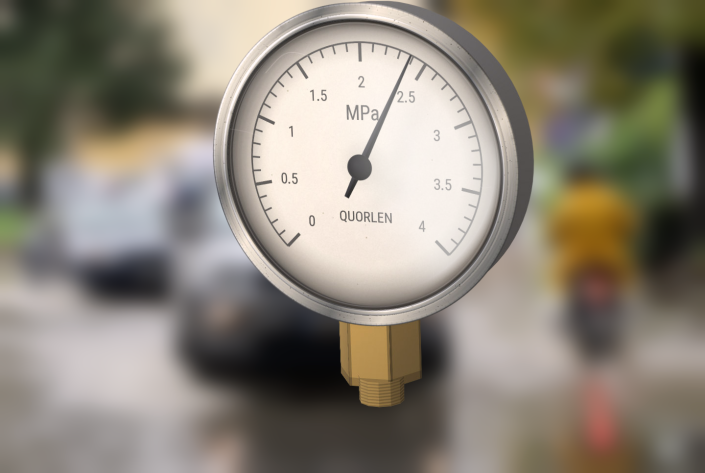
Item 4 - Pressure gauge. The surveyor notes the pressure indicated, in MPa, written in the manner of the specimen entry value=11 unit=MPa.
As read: value=2.4 unit=MPa
